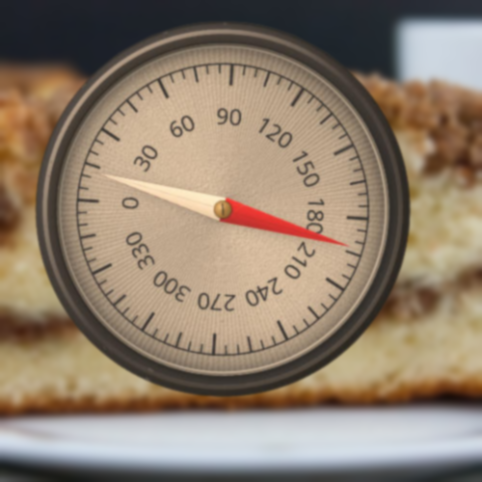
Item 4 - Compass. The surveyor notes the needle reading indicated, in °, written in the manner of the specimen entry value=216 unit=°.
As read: value=192.5 unit=°
